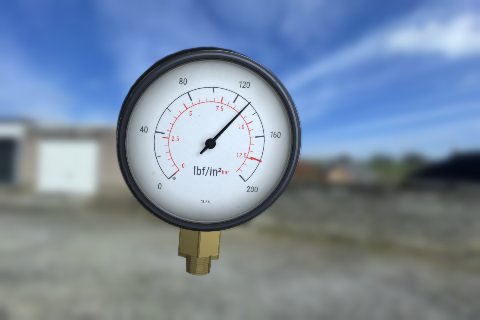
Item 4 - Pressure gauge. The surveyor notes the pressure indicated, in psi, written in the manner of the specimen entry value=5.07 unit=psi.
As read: value=130 unit=psi
